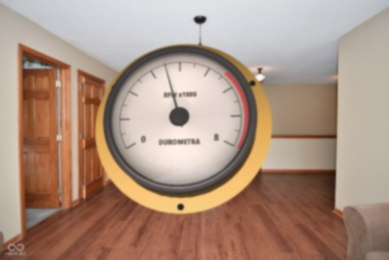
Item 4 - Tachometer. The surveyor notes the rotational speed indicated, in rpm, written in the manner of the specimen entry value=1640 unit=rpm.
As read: value=3500 unit=rpm
